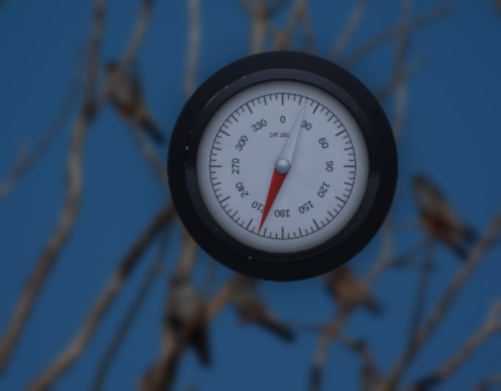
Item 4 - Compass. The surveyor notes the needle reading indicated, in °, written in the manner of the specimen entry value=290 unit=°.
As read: value=200 unit=°
